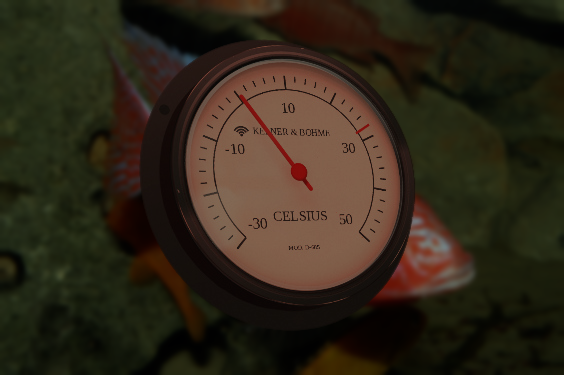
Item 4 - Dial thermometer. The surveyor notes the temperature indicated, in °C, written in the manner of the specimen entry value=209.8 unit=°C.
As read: value=0 unit=°C
